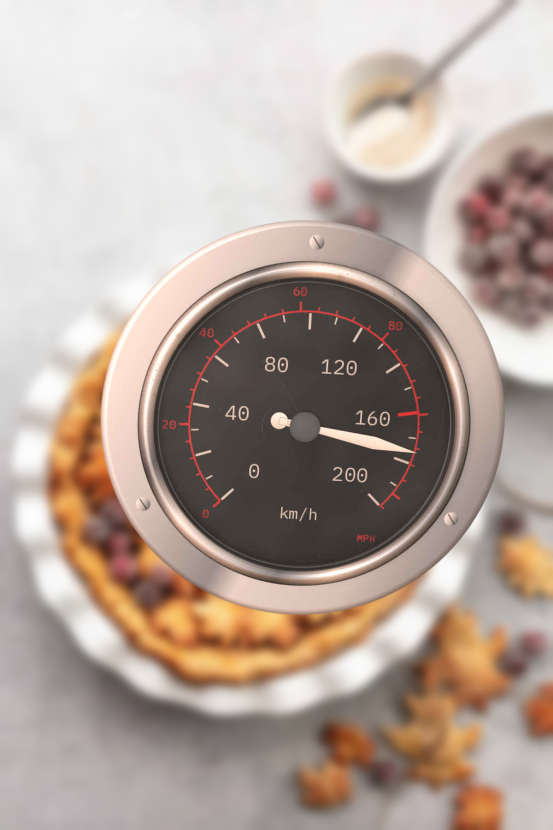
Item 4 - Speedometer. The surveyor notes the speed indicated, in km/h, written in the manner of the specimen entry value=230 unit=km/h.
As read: value=175 unit=km/h
